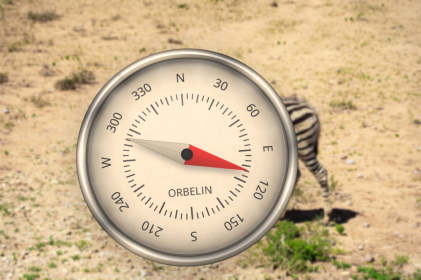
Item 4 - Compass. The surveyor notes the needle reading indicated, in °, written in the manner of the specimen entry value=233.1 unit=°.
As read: value=110 unit=°
